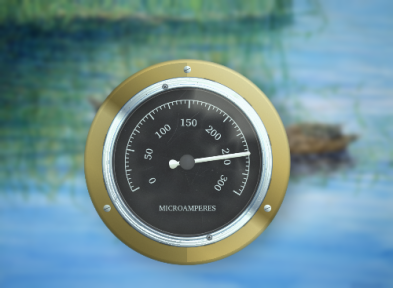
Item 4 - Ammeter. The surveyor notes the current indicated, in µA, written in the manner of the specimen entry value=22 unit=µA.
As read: value=250 unit=µA
